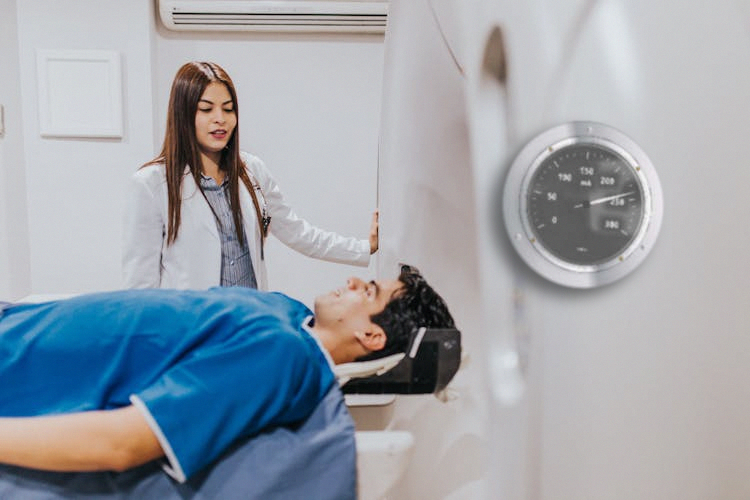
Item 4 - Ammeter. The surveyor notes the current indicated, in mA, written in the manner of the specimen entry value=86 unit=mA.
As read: value=240 unit=mA
